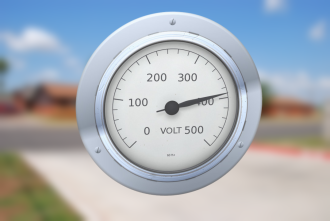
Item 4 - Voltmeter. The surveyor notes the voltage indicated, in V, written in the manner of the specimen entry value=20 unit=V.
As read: value=390 unit=V
